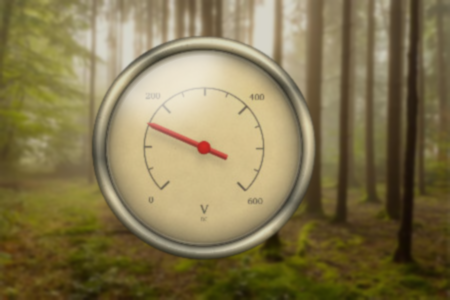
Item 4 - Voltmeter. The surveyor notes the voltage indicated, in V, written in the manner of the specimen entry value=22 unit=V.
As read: value=150 unit=V
